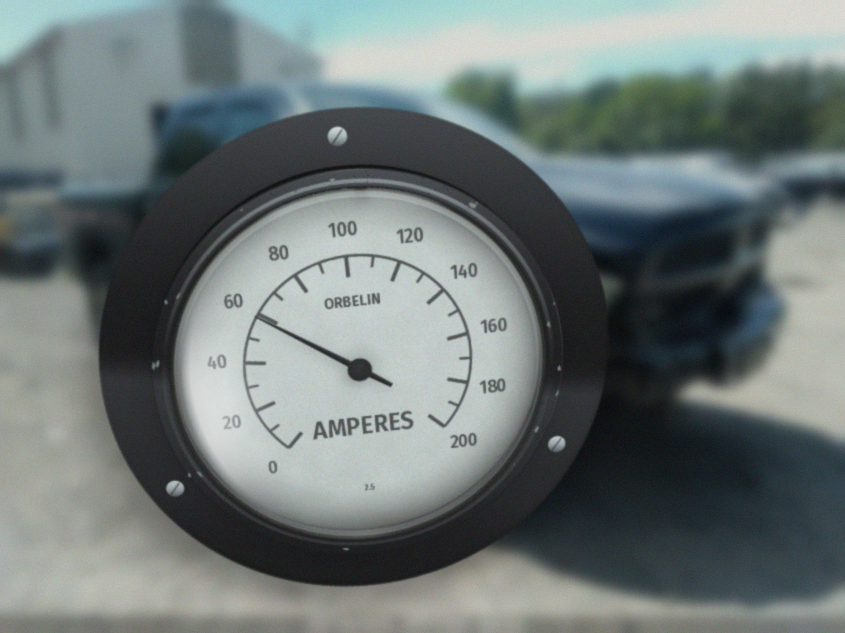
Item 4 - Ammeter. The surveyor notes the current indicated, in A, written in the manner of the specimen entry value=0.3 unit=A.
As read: value=60 unit=A
